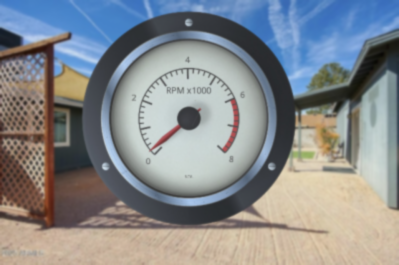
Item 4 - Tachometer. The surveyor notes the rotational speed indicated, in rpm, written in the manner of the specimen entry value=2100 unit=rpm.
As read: value=200 unit=rpm
